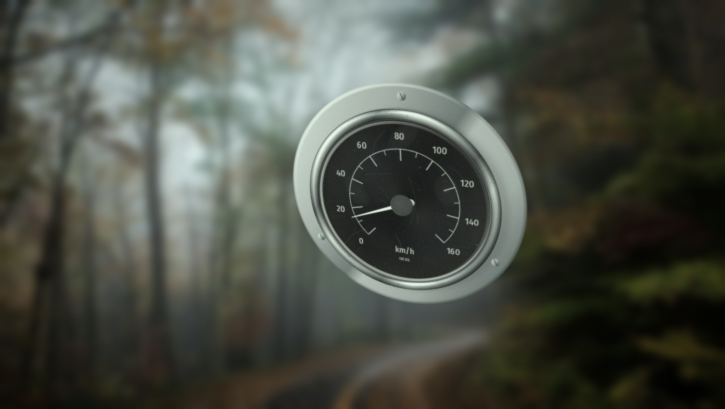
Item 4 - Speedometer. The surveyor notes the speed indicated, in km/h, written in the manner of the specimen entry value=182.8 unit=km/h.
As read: value=15 unit=km/h
